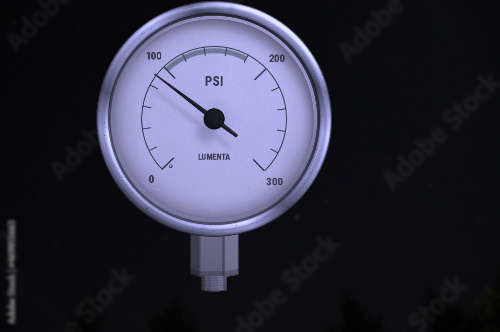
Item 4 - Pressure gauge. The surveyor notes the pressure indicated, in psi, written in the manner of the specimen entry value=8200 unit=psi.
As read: value=90 unit=psi
